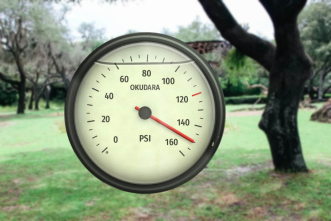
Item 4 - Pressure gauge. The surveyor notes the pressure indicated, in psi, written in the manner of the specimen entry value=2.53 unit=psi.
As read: value=150 unit=psi
